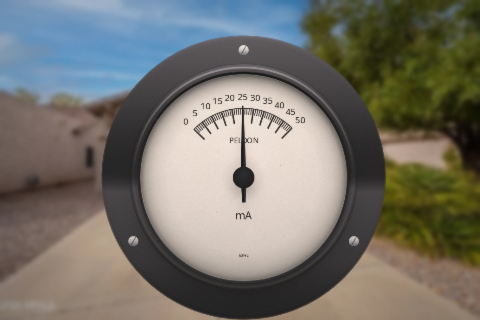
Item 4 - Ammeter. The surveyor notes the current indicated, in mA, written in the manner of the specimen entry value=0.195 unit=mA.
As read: value=25 unit=mA
